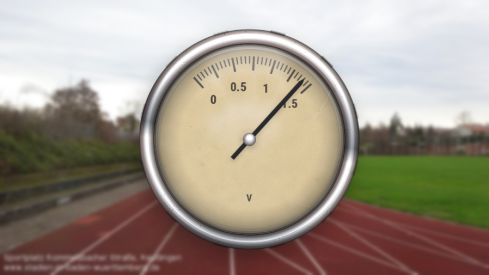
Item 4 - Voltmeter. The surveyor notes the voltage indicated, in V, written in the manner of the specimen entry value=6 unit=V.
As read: value=1.4 unit=V
